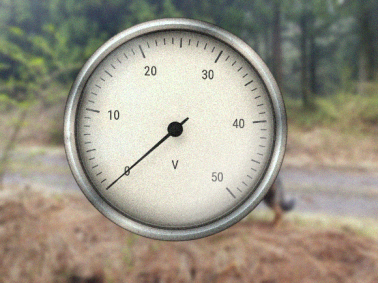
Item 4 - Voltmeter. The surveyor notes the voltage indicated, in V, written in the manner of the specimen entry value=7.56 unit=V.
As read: value=0 unit=V
